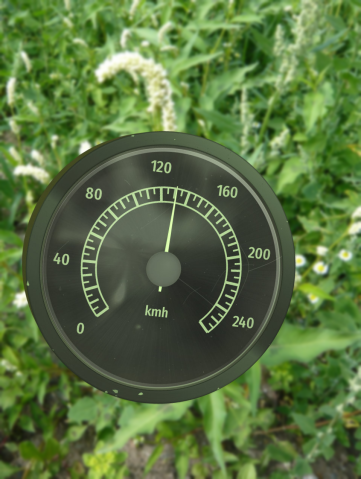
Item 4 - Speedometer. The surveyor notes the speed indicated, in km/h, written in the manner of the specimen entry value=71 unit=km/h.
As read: value=130 unit=km/h
